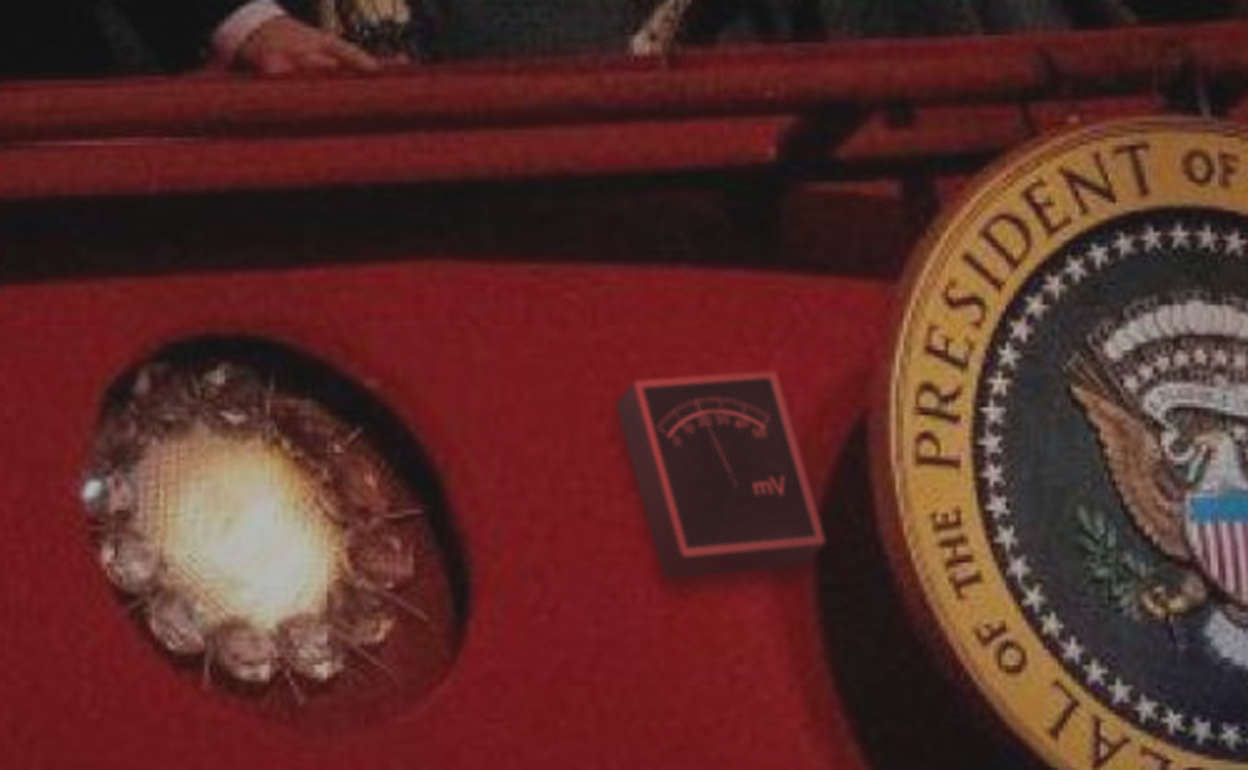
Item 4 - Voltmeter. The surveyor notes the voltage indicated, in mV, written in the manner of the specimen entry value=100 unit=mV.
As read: value=20 unit=mV
